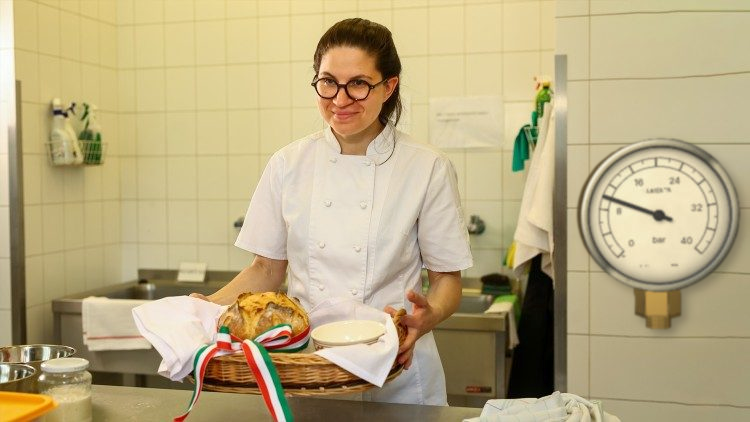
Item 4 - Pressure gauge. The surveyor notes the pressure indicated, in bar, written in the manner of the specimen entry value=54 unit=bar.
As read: value=10 unit=bar
